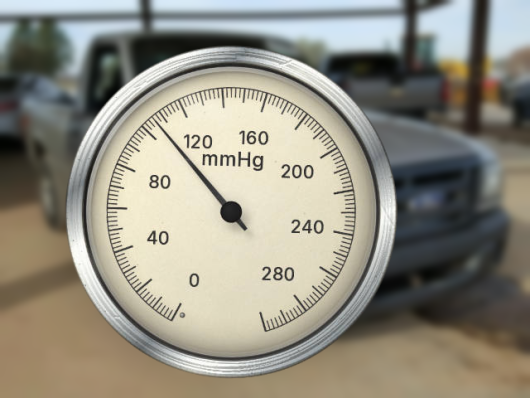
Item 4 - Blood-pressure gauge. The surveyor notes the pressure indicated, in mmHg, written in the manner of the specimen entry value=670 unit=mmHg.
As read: value=106 unit=mmHg
